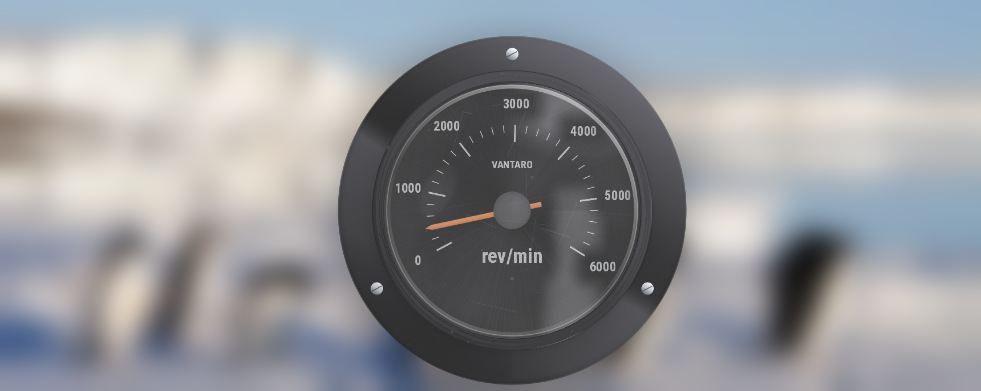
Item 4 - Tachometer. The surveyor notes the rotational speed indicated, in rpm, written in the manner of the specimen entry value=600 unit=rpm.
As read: value=400 unit=rpm
